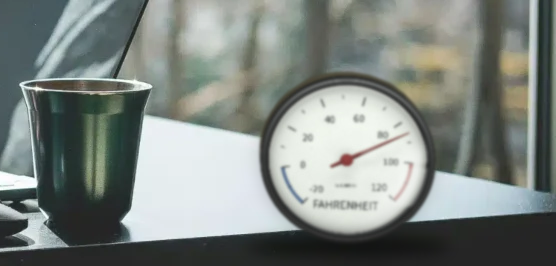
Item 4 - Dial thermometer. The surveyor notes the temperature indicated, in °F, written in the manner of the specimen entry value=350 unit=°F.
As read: value=85 unit=°F
